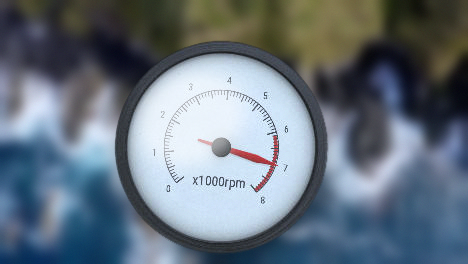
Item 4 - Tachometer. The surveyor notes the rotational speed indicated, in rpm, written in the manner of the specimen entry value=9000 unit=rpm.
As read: value=7000 unit=rpm
